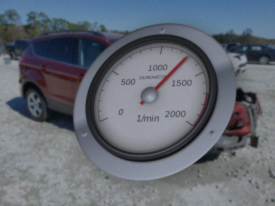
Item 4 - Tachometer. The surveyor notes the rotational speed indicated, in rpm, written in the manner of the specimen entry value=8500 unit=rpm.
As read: value=1300 unit=rpm
